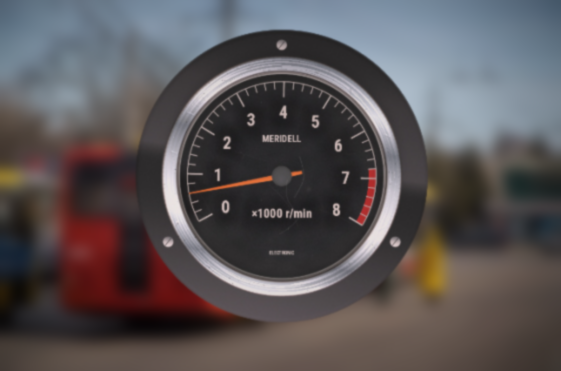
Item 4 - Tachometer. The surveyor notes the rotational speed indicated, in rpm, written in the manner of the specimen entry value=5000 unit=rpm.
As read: value=600 unit=rpm
